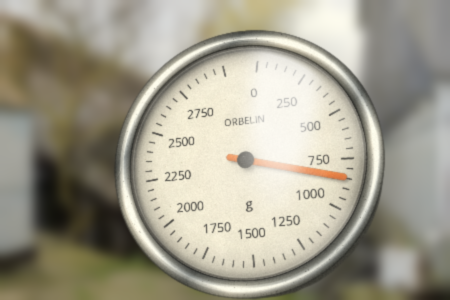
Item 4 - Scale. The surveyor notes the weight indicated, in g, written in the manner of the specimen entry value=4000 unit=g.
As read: value=850 unit=g
